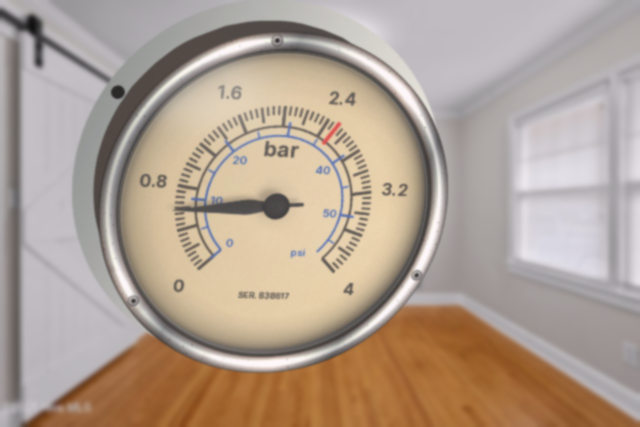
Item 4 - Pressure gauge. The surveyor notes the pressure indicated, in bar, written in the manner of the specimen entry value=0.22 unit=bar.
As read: value=0.6 unit=bar
